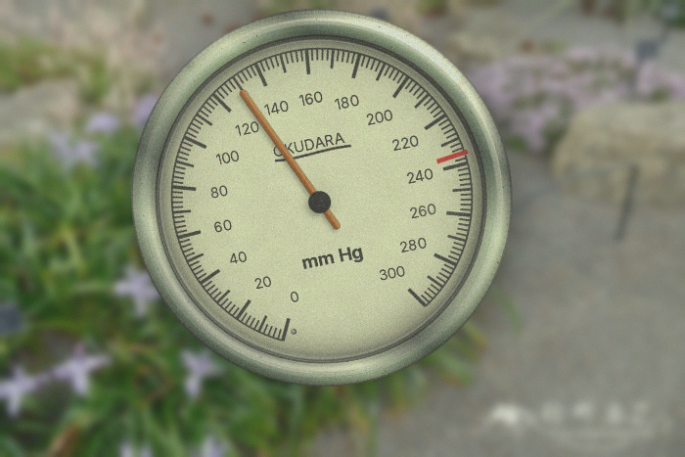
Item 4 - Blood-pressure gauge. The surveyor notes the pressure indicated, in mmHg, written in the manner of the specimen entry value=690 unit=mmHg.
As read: value=130 unit=mmHg
